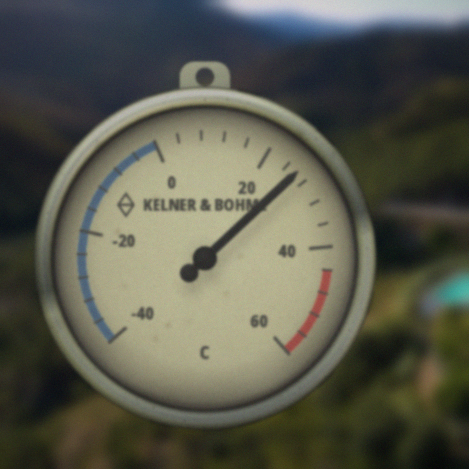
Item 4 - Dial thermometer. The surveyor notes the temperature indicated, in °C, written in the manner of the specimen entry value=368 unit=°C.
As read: value=26 unit=°C
